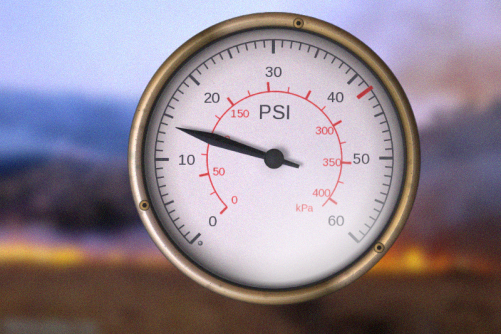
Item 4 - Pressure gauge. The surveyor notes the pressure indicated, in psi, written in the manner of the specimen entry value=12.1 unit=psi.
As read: value=14 unit=psi
